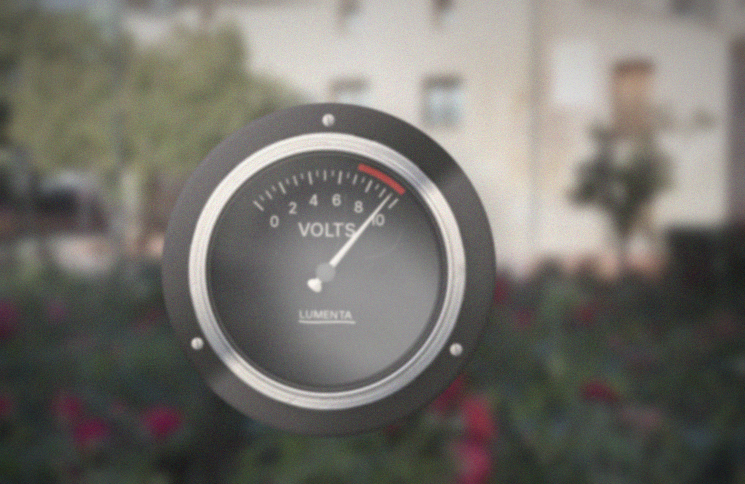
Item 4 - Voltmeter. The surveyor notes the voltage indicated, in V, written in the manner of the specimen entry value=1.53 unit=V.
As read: value=9.5 unit=V
